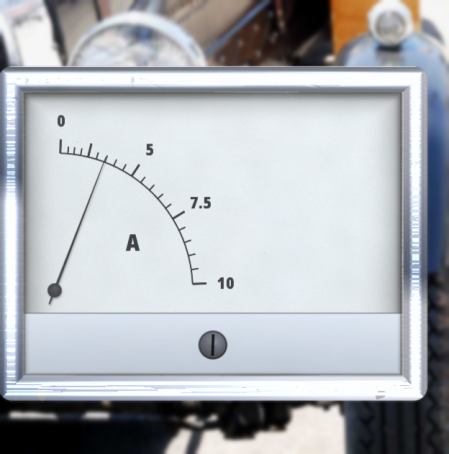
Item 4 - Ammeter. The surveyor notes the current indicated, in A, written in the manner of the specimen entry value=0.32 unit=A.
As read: value=3.5 unit=A
